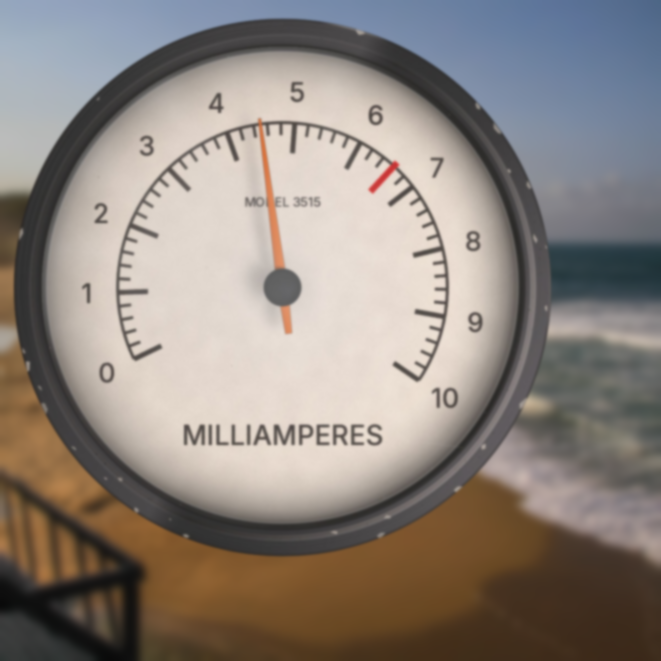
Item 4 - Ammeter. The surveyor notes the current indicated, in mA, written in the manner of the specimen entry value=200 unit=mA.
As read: value=4.5 unit=mA
